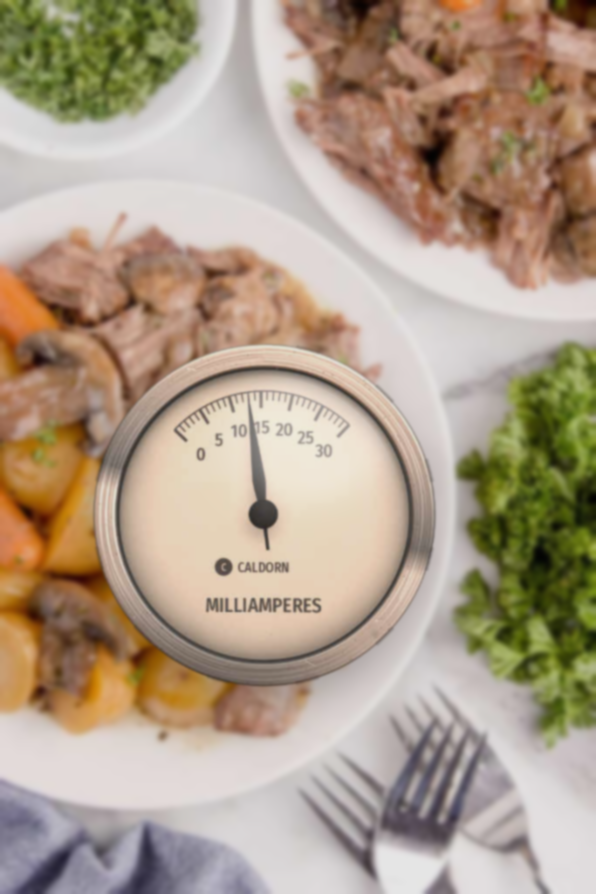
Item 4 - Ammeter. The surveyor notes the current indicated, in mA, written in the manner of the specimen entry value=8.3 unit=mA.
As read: value=13 unit=mA
